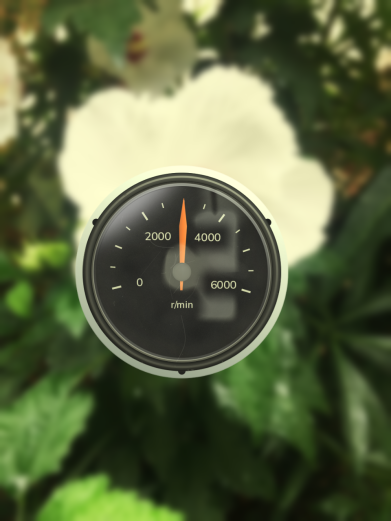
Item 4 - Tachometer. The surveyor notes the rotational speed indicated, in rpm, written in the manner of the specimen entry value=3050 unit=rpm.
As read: value=3000 unit=rpm
